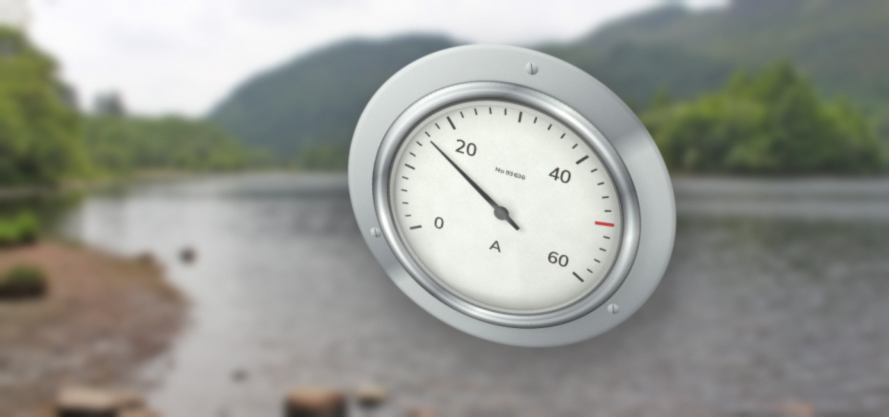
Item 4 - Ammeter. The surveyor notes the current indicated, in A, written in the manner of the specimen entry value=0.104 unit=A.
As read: value=16 unit=A
